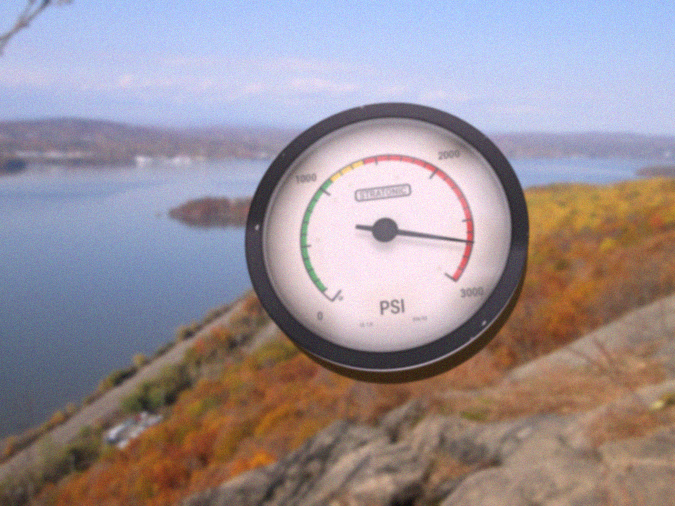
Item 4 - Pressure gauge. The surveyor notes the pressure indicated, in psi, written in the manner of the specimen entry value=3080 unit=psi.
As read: value=2700 unit=psi
